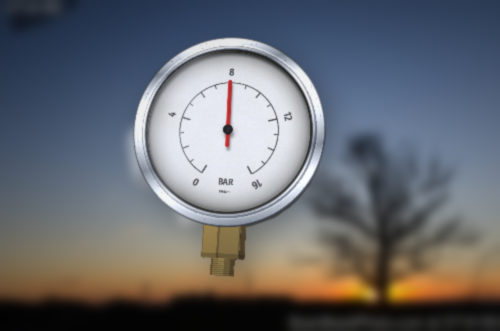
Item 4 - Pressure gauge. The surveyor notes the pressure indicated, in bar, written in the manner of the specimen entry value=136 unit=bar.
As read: value=8 unit=bar
